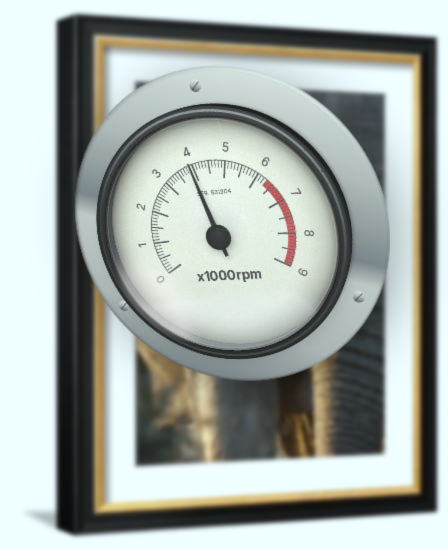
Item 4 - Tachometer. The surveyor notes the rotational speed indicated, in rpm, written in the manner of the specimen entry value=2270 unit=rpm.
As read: value=4000 unit=rpm
